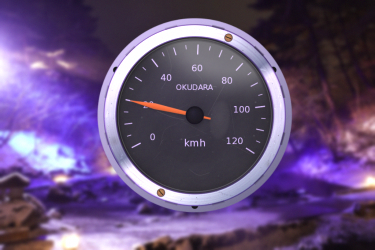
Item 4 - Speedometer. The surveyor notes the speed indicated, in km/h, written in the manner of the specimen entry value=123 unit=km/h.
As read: value=20 unit=km/h
